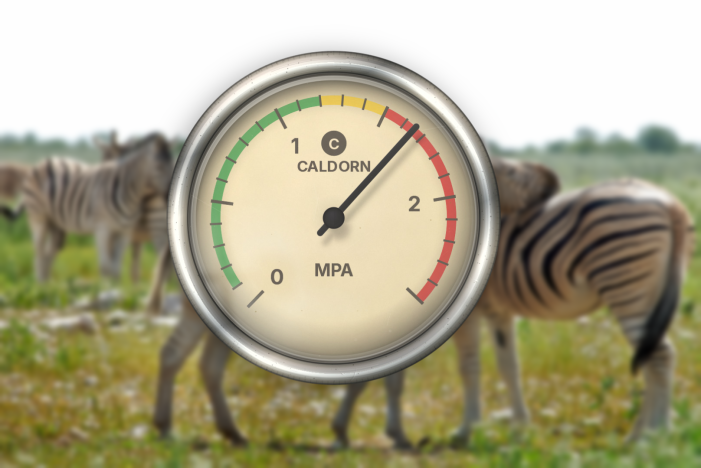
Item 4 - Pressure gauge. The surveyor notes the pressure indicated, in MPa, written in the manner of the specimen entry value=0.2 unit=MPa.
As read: value=1.65 unit=MPa
